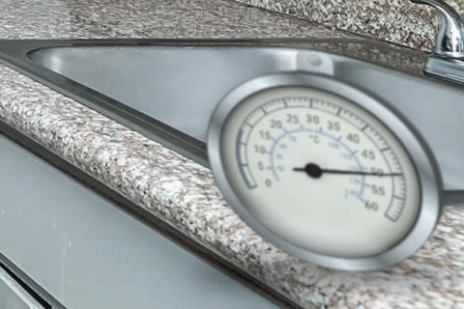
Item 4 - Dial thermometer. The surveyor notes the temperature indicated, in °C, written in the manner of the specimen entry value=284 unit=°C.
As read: value=50 unit=°C
